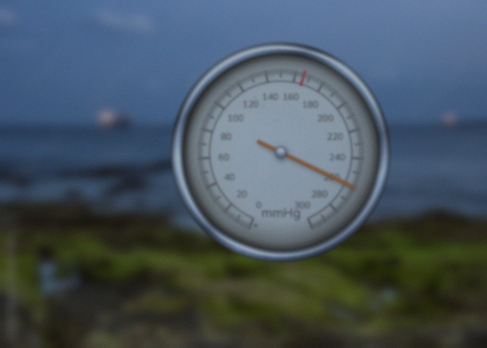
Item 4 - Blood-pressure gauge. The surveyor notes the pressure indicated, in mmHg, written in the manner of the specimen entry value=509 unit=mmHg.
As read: value=260 unit=mmHg
